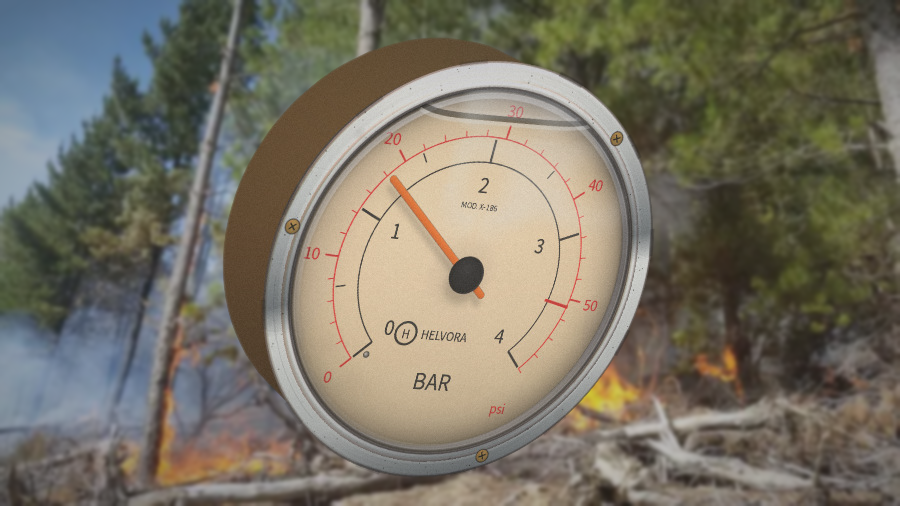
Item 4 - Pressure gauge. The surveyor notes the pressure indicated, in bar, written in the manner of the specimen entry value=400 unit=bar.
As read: value=1.25 unit=bar
